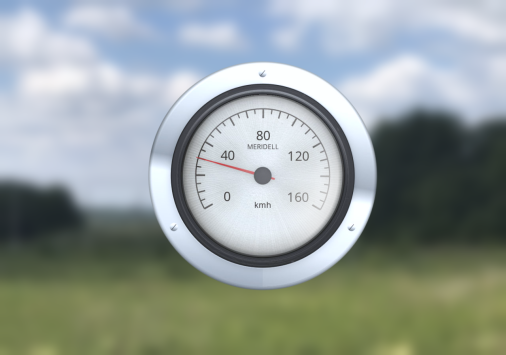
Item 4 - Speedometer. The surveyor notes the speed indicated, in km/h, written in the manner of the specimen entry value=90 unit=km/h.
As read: value=30 unit=km/h
